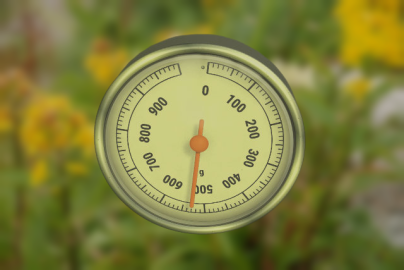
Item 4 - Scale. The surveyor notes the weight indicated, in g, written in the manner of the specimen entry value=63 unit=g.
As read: value=530 unit=g
